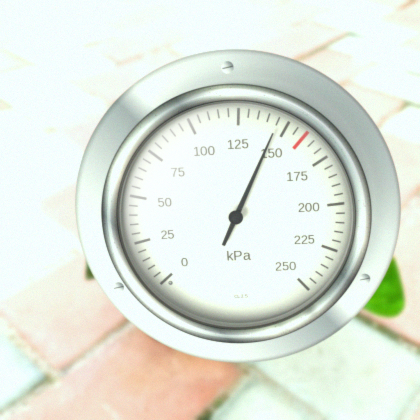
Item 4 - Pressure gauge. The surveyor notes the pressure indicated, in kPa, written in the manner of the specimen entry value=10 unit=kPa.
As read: value=145 unit=kPa
